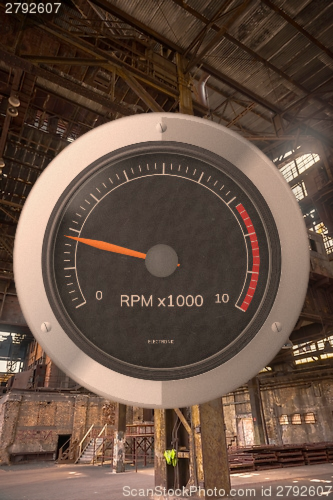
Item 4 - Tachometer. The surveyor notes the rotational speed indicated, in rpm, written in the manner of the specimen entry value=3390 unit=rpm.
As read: value=1800 unit=rpm
